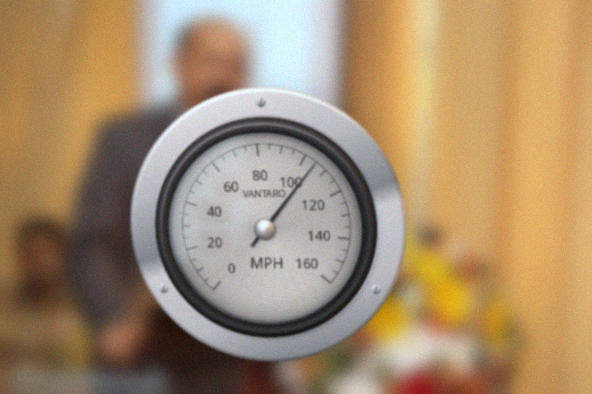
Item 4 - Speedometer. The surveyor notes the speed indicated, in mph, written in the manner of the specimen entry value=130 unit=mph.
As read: value=105 unit=mph
